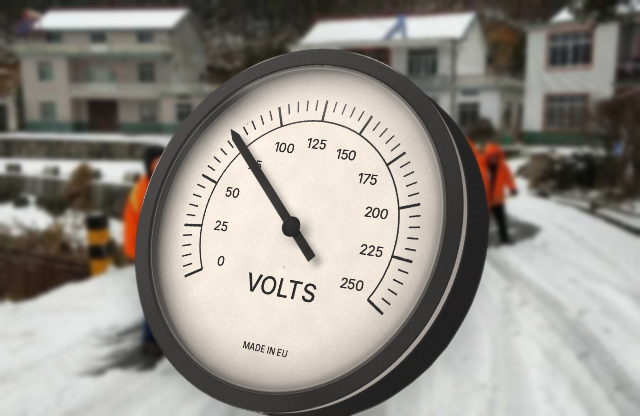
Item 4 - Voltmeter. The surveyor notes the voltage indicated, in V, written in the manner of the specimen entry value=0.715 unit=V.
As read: value=75 unit=V
